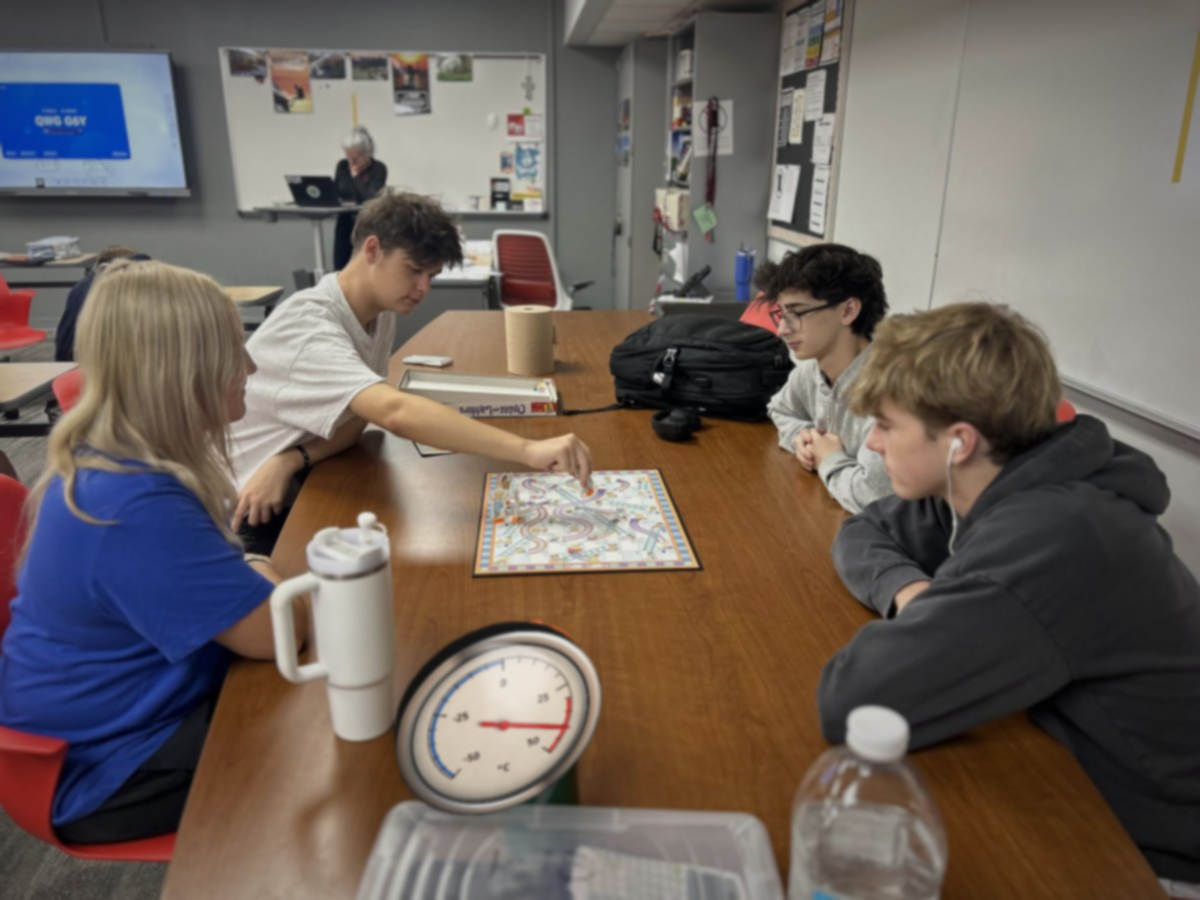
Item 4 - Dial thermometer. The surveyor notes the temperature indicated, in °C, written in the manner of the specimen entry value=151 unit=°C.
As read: value=40 unit=°C
